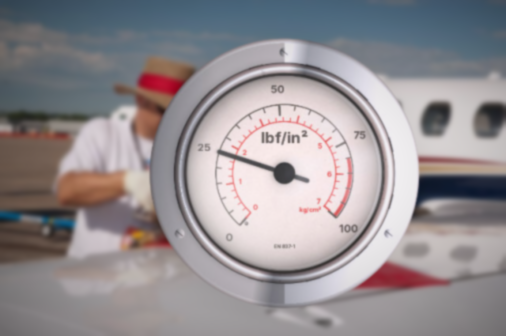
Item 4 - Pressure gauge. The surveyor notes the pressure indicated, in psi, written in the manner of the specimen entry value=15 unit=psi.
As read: value=25 unit=psi
